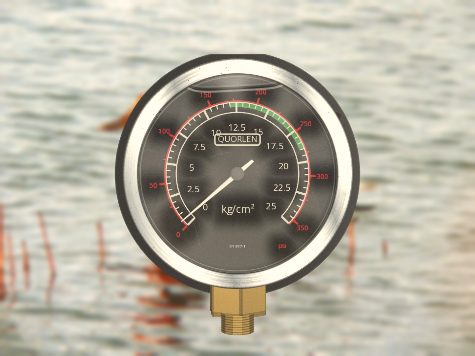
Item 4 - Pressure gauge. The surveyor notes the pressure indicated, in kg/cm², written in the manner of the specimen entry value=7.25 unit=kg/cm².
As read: value=0.5 unit=kg/cm²
